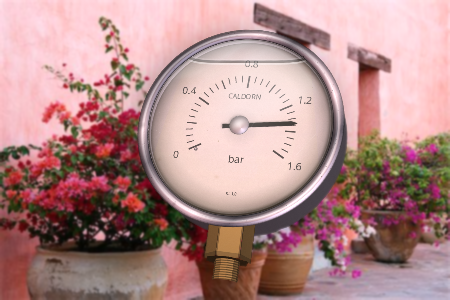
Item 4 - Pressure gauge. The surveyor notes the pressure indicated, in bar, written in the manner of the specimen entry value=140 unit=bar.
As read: value=1.35 unit=bar
